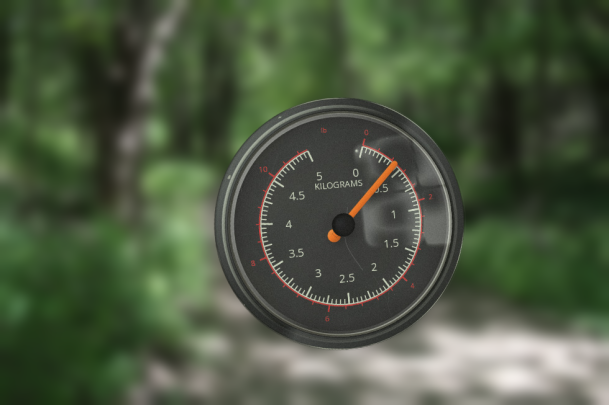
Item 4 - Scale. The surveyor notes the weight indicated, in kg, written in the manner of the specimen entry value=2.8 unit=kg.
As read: value=0.4 unit=kg
